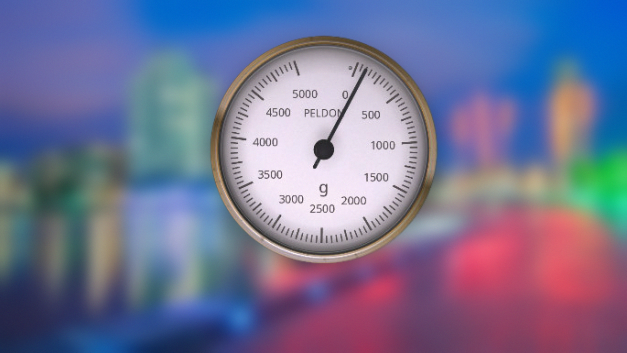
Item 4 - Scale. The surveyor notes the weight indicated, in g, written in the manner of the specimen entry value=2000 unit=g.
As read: value=100 unit=g
